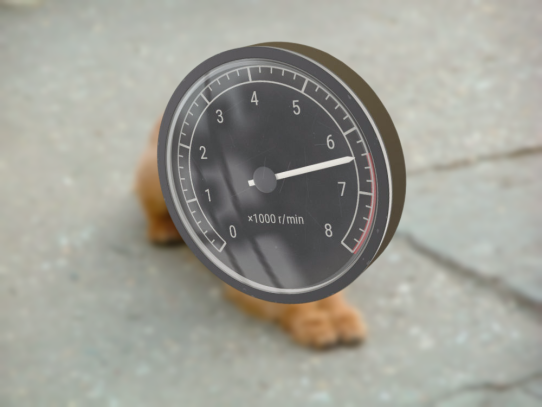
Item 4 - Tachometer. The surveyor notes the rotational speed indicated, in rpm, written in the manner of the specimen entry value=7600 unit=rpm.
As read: value=6400 unit=rpm
